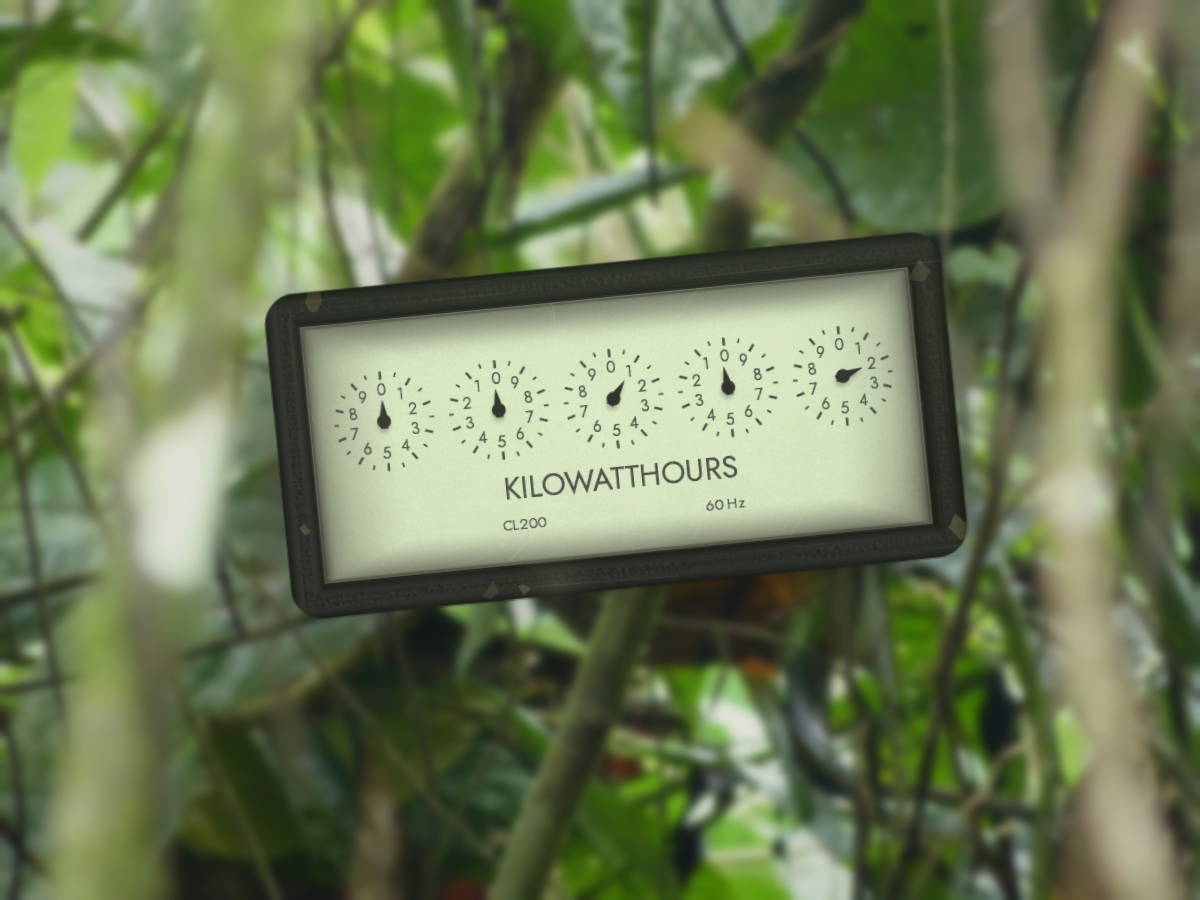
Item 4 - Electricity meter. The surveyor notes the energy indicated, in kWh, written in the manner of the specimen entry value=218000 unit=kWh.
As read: value=102 unit=kWh
